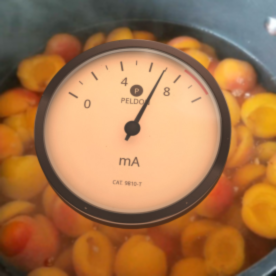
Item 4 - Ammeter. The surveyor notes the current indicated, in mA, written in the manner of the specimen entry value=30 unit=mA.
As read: value=7 unit=mA
